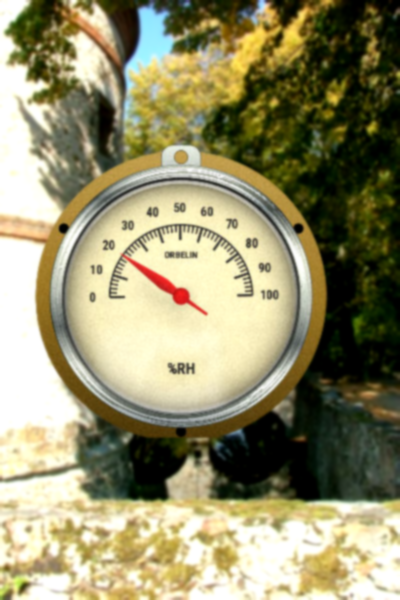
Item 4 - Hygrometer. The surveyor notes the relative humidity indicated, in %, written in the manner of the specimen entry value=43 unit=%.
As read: value=20 unit=%
